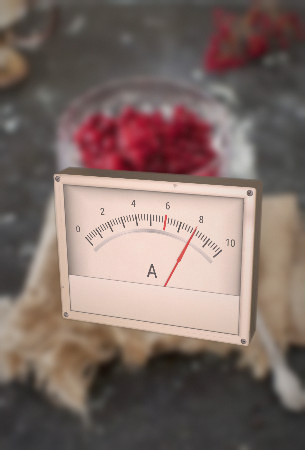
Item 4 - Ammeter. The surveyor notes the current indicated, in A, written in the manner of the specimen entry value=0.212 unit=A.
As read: value=8 unit=A
